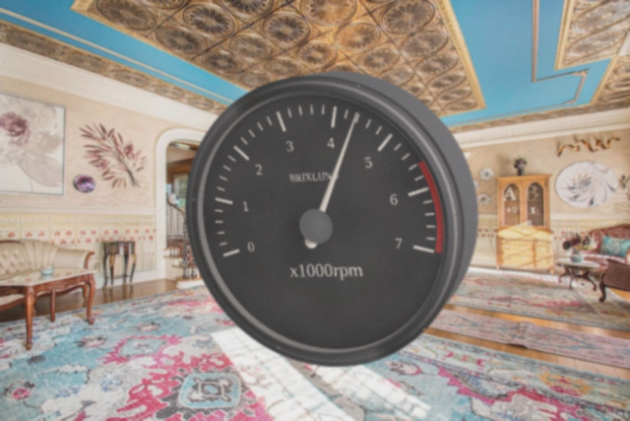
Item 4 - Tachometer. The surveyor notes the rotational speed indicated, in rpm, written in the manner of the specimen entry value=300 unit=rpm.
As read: value=4400 unit=rpm
